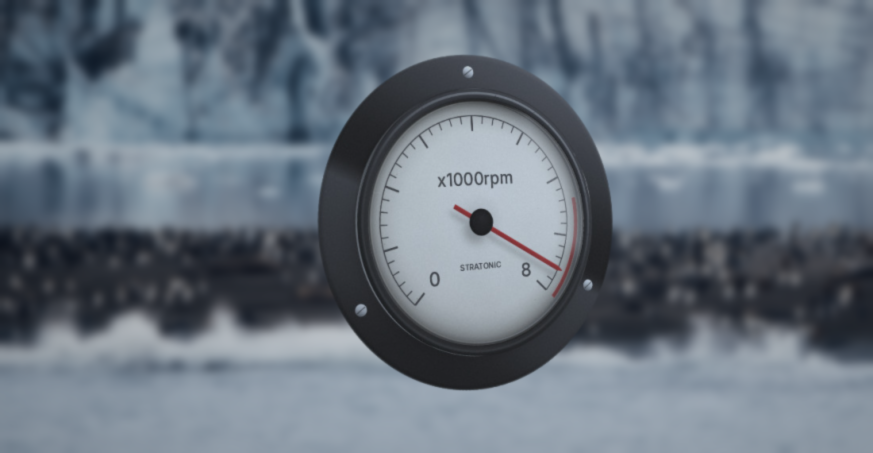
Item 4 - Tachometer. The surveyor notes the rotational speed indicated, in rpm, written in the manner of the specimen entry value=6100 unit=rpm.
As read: value=7600 unit=rpm
